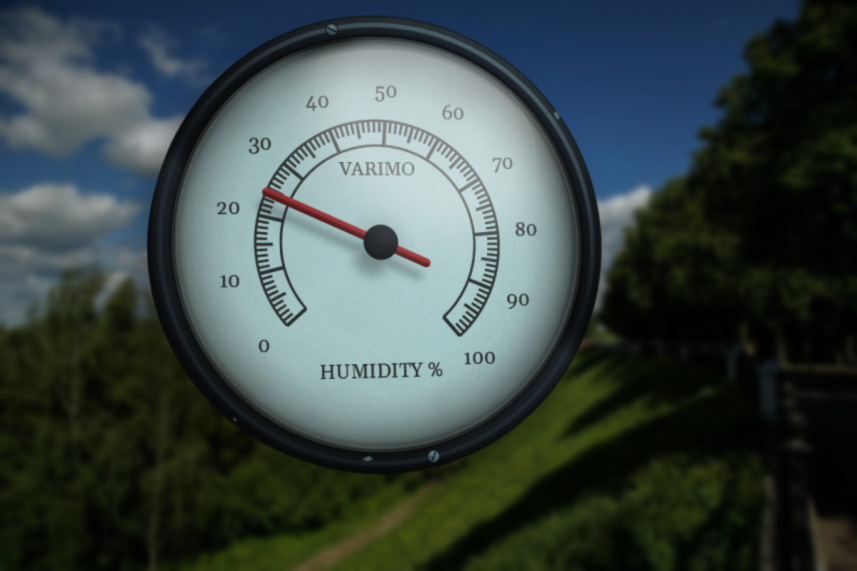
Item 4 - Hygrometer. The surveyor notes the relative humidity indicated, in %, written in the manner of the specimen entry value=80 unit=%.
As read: value=24 unit=%
